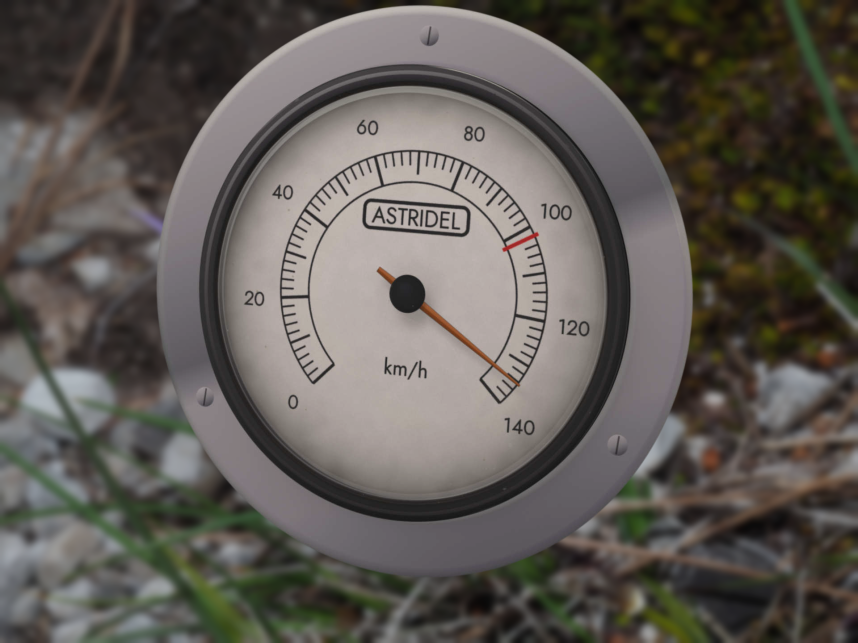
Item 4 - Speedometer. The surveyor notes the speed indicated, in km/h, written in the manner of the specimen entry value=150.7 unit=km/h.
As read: value=134 unit=km/h
